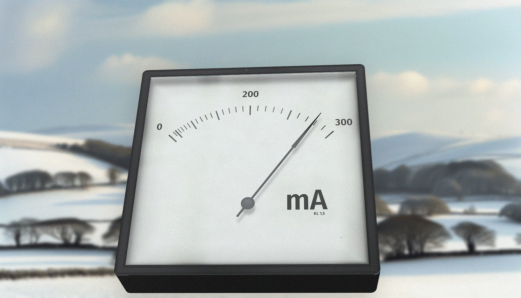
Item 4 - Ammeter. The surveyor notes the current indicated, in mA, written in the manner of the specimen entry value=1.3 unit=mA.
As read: value=280 unit=mA
